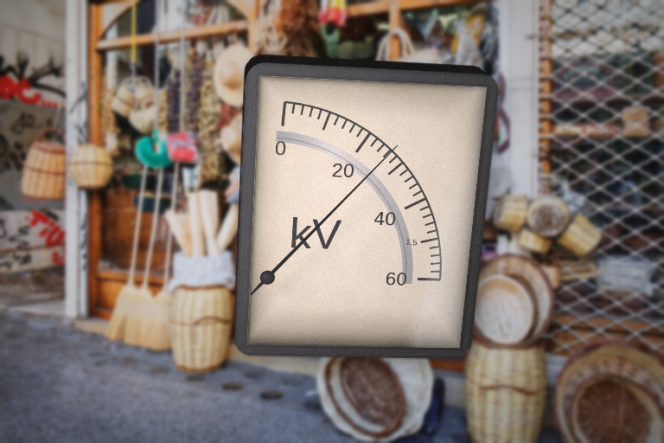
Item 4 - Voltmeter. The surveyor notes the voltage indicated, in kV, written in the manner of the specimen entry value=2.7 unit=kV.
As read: value=26 unit=kV
